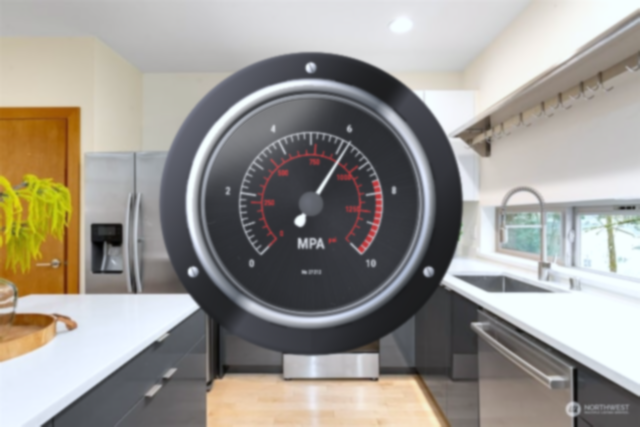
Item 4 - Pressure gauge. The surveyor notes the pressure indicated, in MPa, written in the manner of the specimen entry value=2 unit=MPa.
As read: value=6.2 unit=MPa
